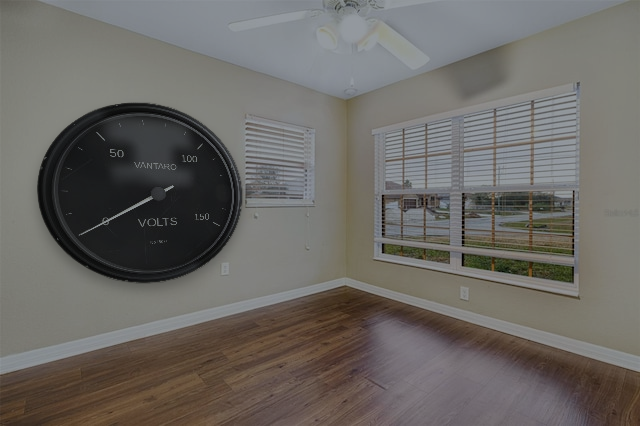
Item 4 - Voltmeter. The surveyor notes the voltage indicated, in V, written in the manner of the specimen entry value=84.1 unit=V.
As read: value=0 unit=V
